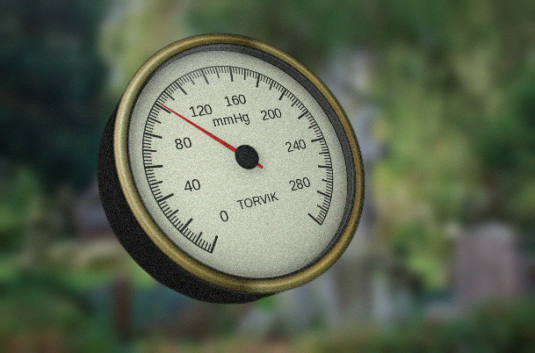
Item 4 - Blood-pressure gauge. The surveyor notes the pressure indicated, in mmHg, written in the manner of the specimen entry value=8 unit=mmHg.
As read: value=100 unit=mmHg
